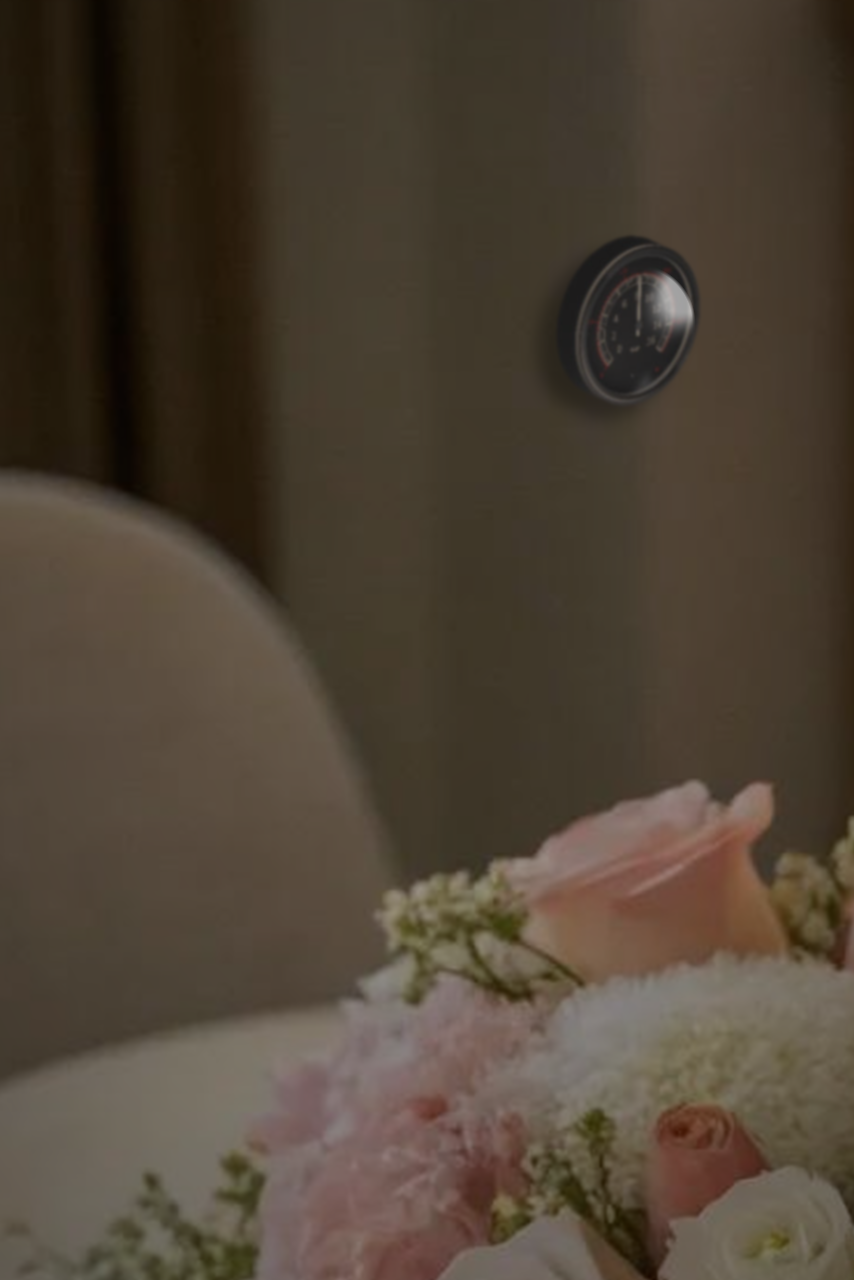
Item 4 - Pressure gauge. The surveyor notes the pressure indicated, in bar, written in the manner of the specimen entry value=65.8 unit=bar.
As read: value=8 unit=bar
